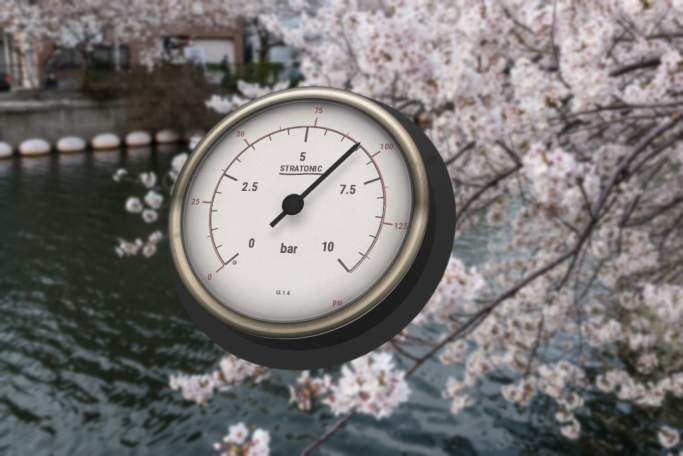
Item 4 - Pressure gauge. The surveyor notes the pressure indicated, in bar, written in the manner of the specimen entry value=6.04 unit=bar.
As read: value=6.5 unit=bar
